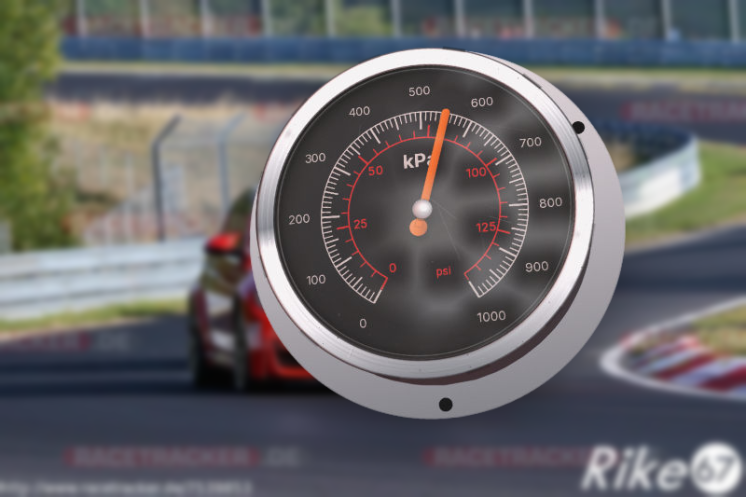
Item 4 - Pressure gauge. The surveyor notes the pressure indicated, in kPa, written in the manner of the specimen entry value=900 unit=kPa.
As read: value=550 unit=kPa
